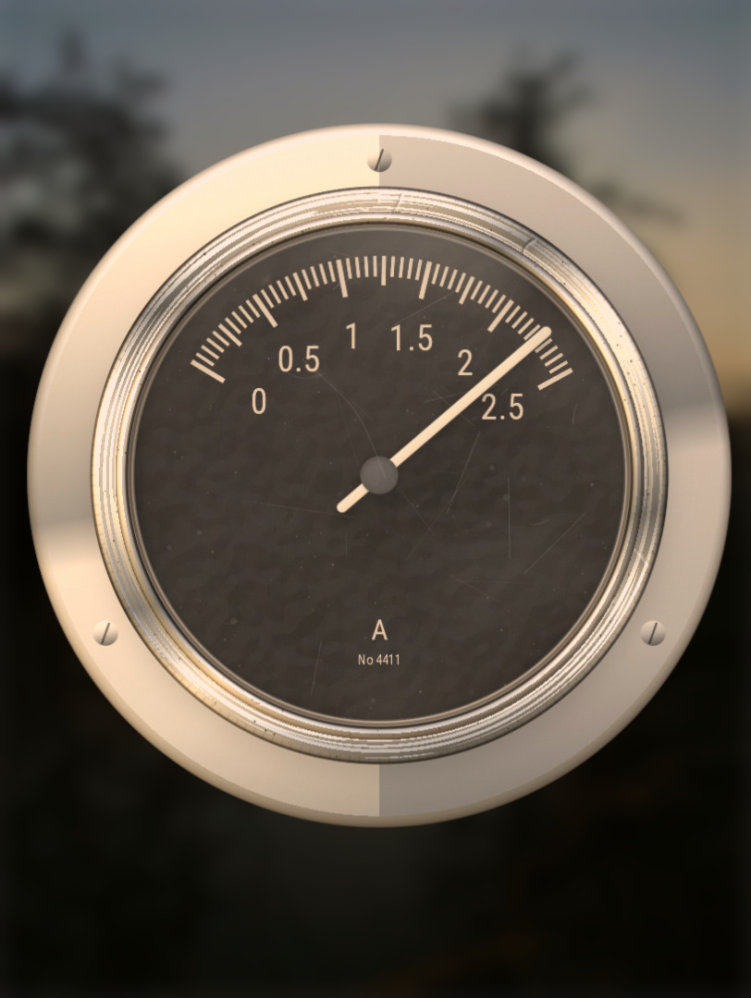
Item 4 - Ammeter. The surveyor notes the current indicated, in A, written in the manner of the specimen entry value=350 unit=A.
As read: value=2.25 unit=A
